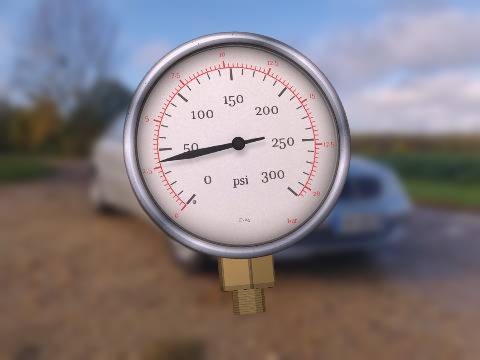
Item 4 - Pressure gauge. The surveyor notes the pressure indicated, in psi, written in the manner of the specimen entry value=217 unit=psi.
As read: value=40 unit=psi
